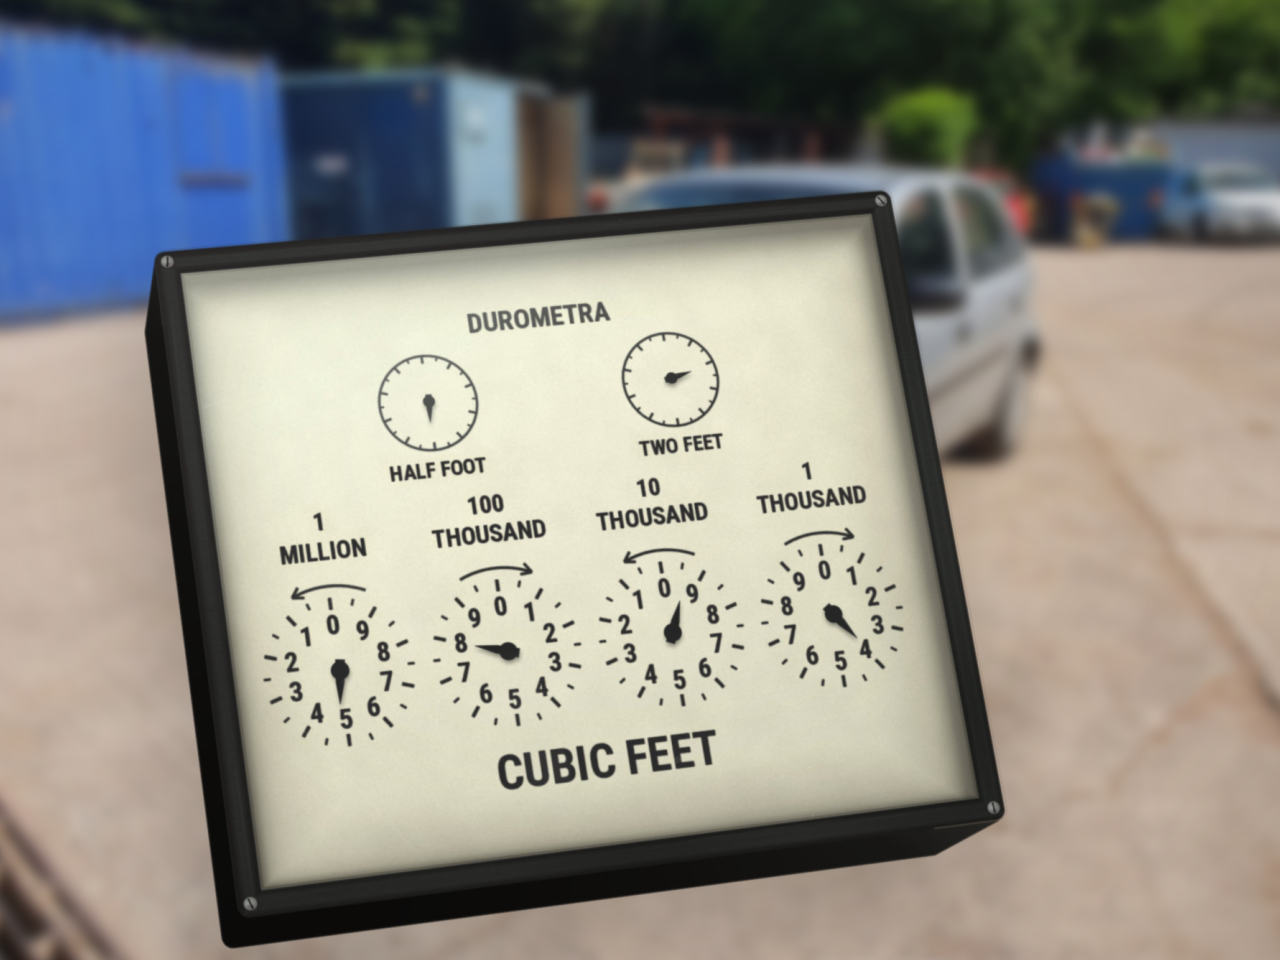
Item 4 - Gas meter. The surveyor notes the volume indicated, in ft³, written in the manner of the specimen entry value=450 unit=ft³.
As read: value=479400 unit=ft³
